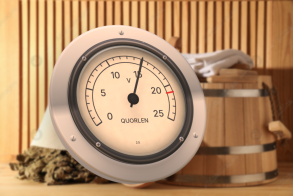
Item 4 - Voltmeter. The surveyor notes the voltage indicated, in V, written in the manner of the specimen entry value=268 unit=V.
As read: value=15 unit=V
